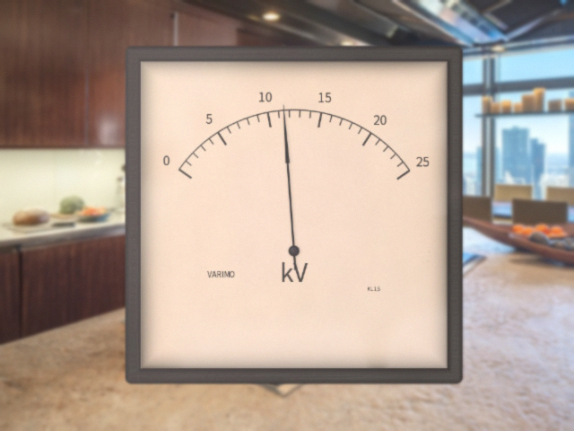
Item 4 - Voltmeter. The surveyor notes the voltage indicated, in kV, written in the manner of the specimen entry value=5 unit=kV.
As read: value=11.5 unit=kV
